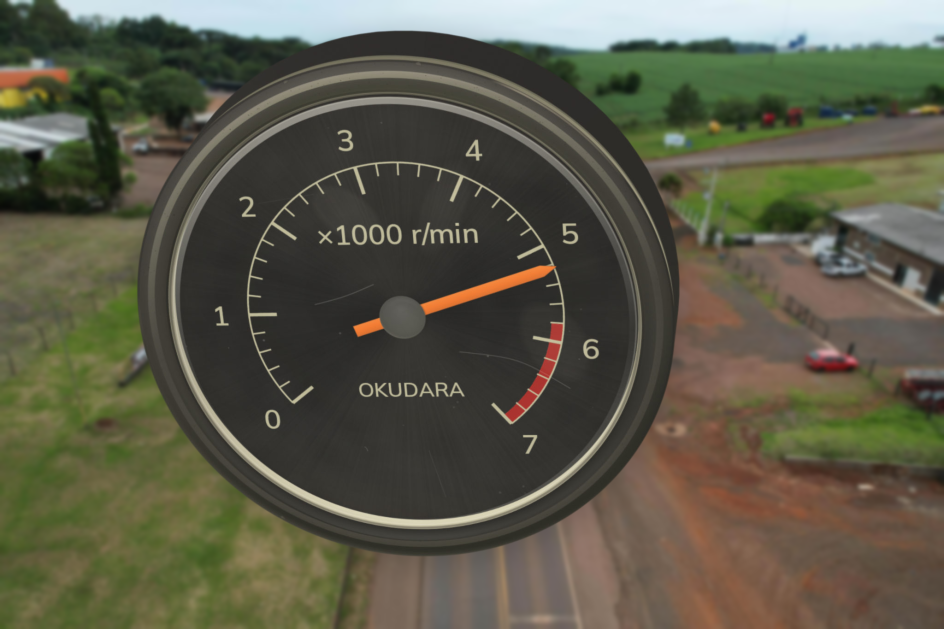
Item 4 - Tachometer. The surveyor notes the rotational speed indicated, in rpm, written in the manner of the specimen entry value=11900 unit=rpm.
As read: value=5200 unit=rpm
